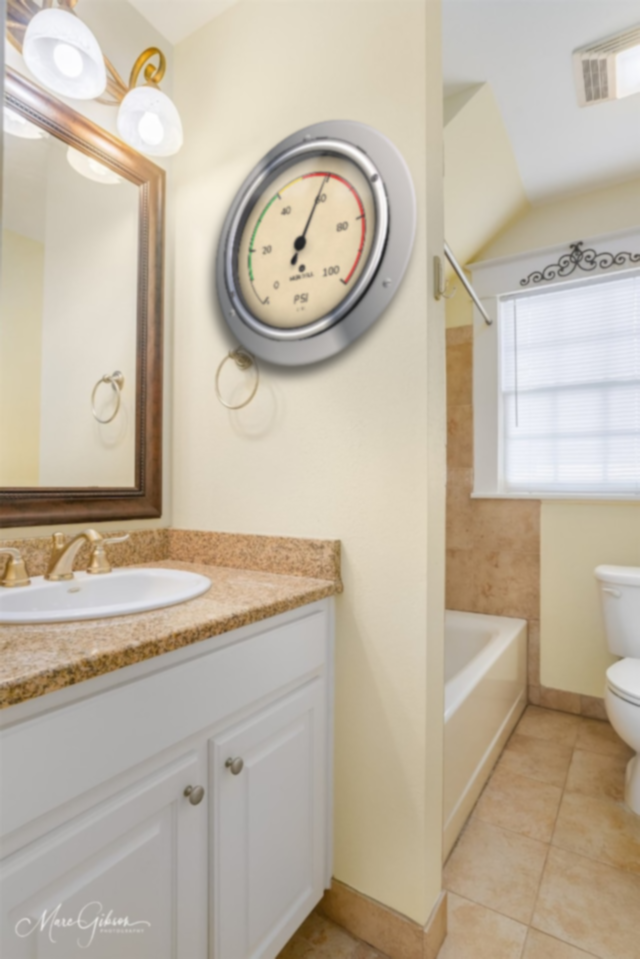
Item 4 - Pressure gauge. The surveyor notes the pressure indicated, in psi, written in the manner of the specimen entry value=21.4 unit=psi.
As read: value=60 unit=psi
